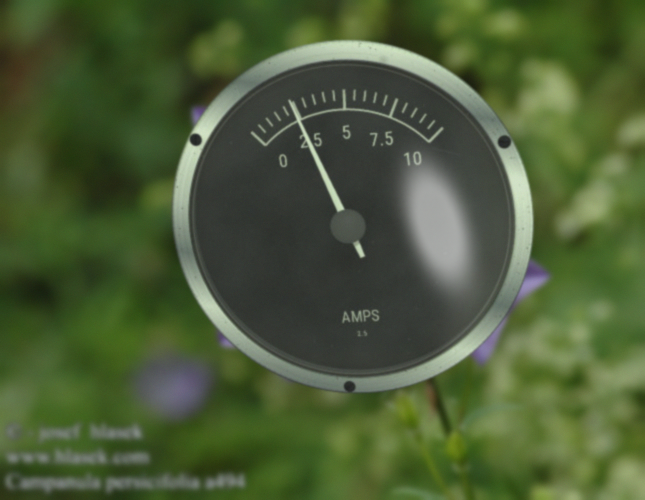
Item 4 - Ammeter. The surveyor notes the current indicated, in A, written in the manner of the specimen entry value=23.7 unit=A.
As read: value=2.5 unit=A
